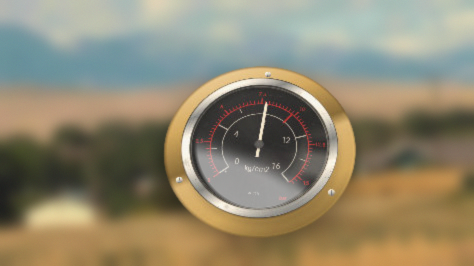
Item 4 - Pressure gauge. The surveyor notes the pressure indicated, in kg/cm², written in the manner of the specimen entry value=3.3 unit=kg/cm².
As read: value=8 unit=kg/cm²
